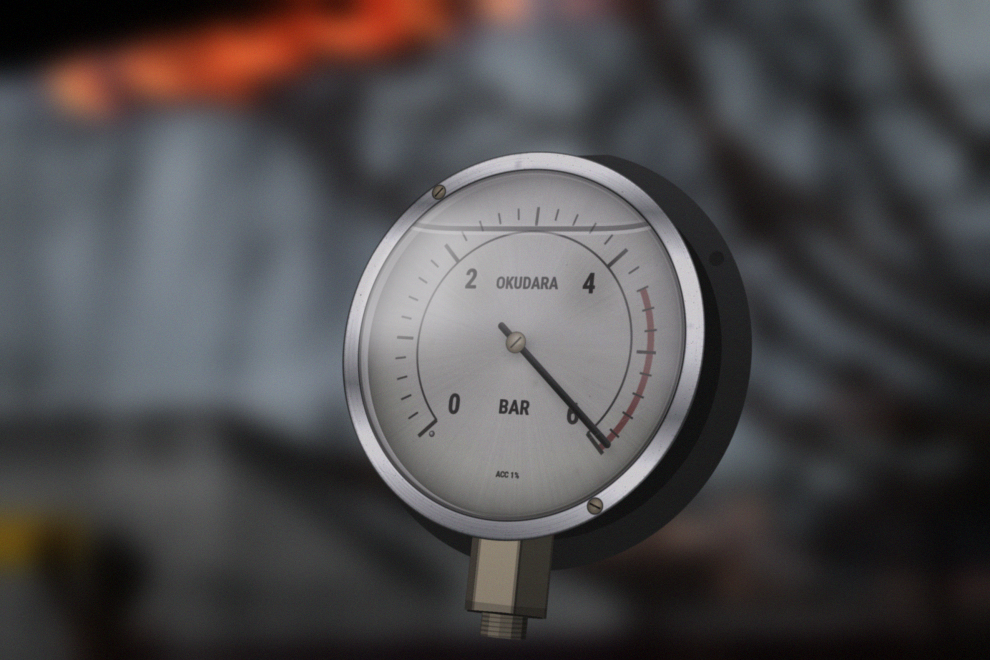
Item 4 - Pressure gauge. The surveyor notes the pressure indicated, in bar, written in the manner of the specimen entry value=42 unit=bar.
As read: value=5.9 unit=bar
